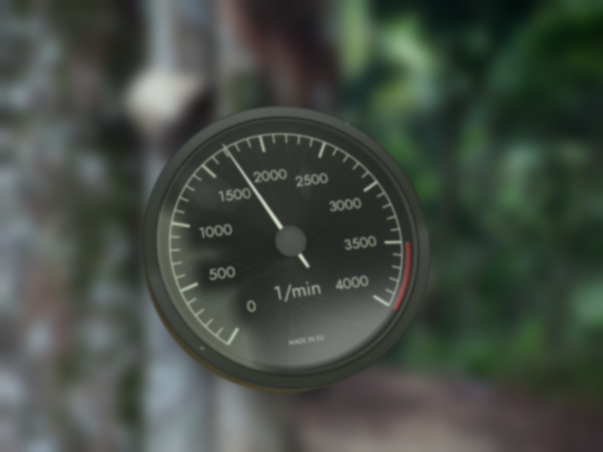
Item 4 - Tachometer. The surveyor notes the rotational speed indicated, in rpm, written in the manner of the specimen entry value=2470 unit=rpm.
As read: value=1700 unit=rpm
